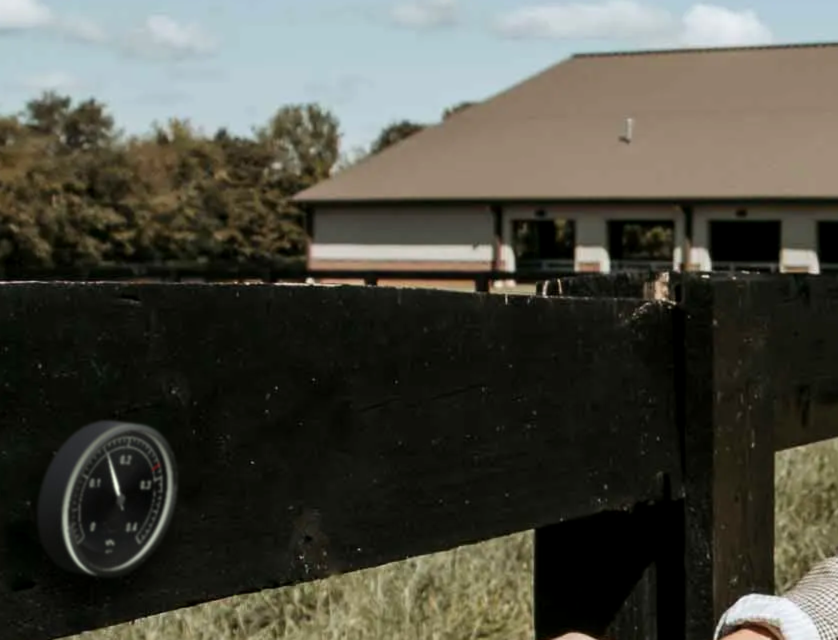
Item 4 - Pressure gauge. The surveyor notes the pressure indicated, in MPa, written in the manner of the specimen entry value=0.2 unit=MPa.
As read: value=0.15 unit=MPa
